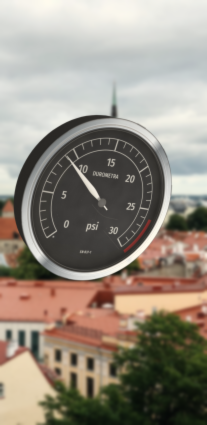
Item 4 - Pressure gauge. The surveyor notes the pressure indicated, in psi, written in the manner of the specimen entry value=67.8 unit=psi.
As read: value=9 unit=psi
